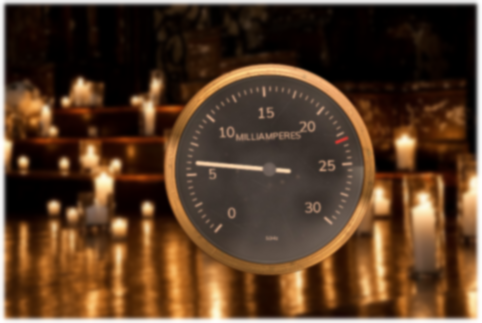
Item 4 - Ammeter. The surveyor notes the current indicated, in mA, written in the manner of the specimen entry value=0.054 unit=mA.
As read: value=6 unit=mA
